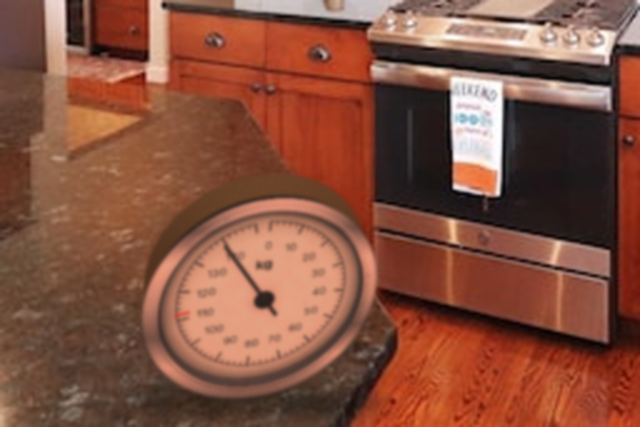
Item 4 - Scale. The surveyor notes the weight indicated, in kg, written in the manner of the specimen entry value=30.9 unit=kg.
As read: value=140 unit=kg
